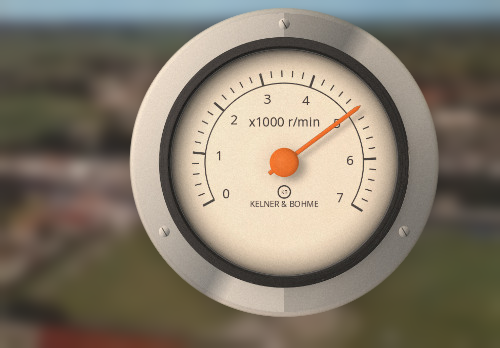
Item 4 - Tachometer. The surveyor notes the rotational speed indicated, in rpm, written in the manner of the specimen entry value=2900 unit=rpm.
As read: value=5000 unit=rpm
